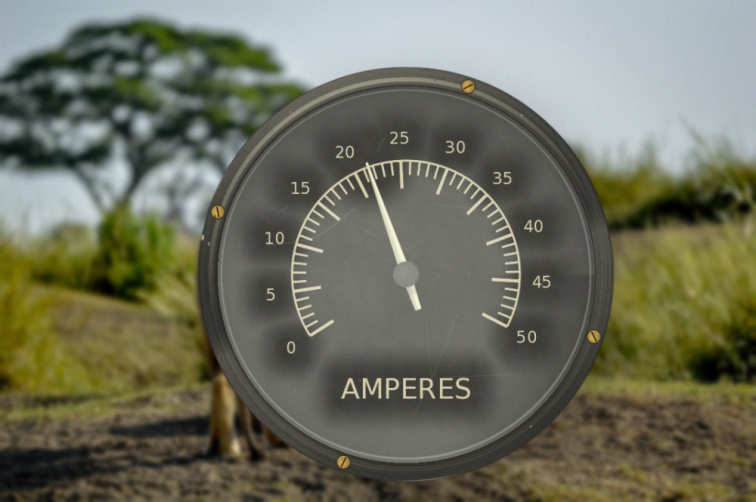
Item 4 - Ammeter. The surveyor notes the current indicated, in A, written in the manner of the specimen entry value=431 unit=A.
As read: value=21.5 unit=A
